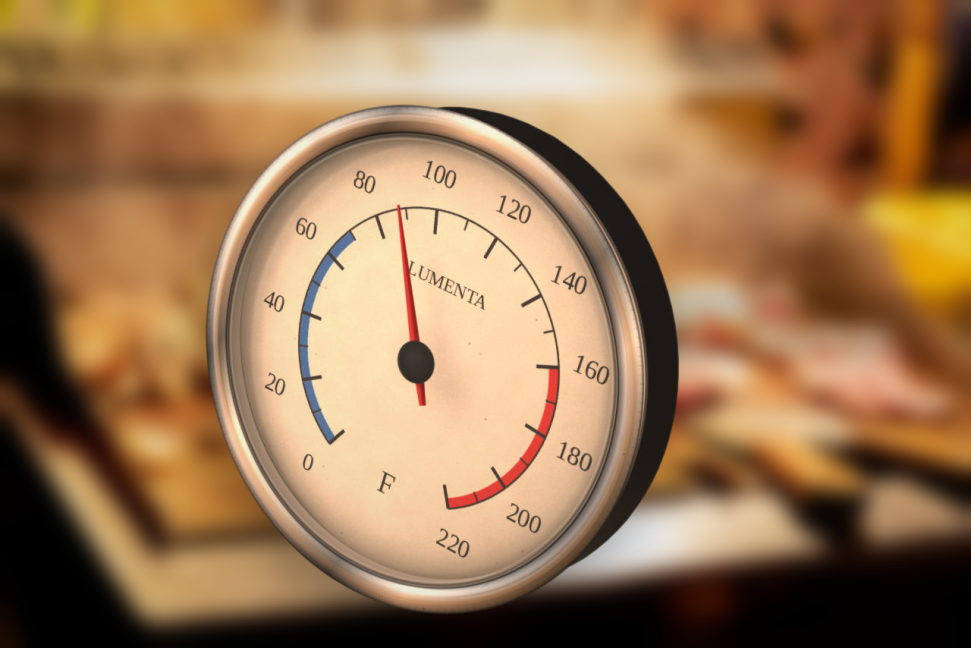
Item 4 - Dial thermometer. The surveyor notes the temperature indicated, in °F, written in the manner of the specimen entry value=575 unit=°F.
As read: value=90 unit=°F
